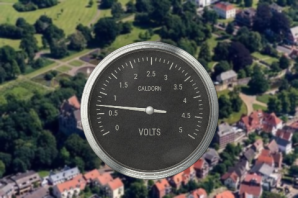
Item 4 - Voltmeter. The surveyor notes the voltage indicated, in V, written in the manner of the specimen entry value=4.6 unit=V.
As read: value=0.7 unit=V
